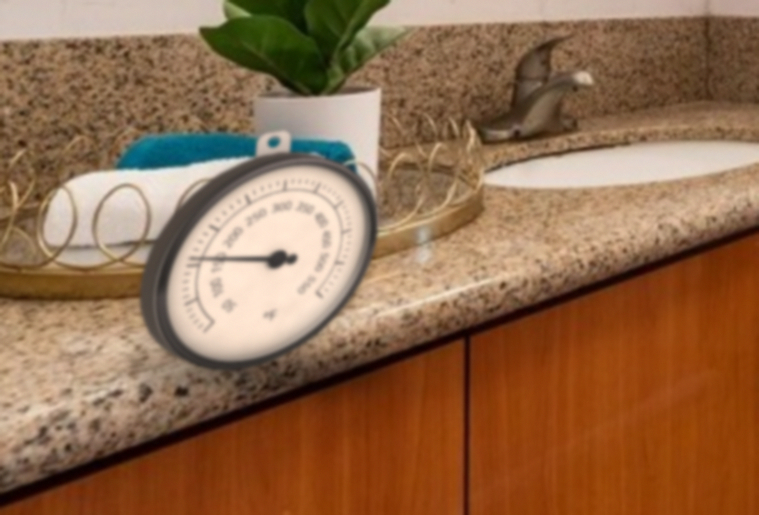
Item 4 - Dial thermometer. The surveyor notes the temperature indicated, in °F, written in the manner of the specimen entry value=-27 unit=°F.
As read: value=160 unit=°F
